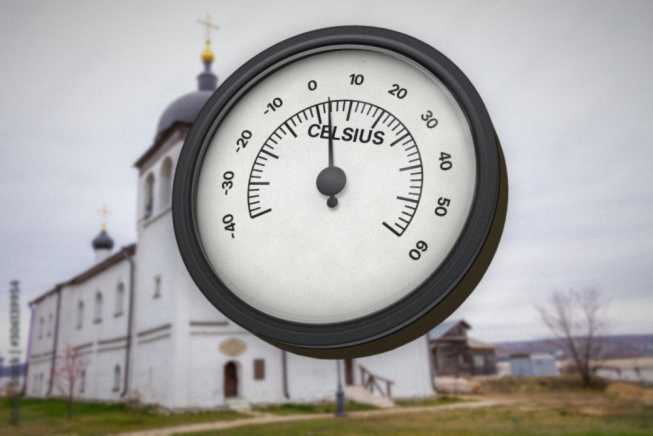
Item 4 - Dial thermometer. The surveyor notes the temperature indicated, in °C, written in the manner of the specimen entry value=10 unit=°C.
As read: value=4 unit=°C
